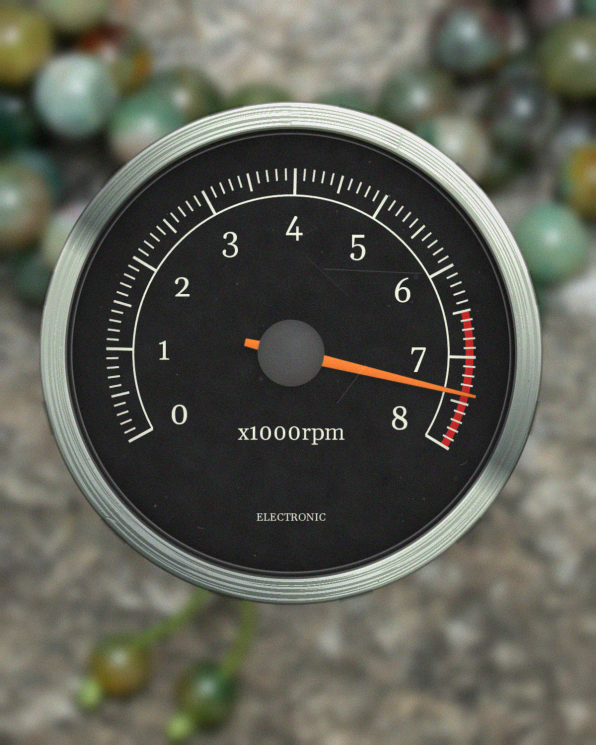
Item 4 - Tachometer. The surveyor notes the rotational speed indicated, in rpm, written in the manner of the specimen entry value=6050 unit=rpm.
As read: value=7400 unit=rpm
